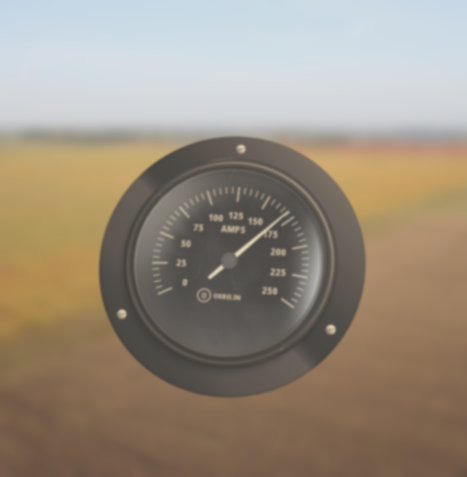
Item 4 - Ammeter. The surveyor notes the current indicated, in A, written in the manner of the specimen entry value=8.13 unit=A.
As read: value=170 unit=A
